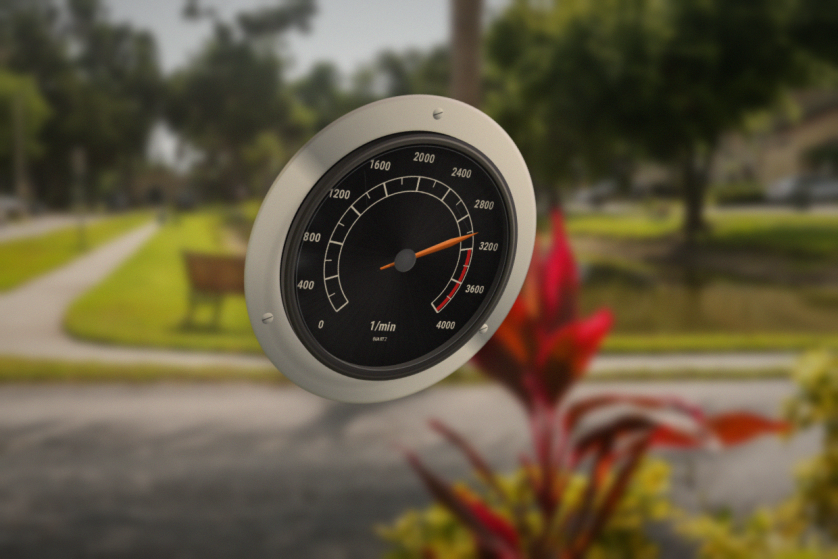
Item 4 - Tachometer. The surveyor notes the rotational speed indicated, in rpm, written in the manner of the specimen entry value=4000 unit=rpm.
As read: value=3000 unit=rpm
